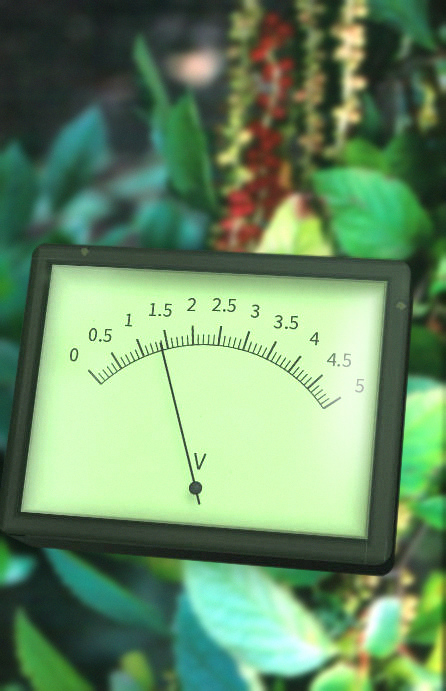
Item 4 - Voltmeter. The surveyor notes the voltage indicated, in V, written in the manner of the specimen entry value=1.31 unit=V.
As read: value=1.4 unit=V
